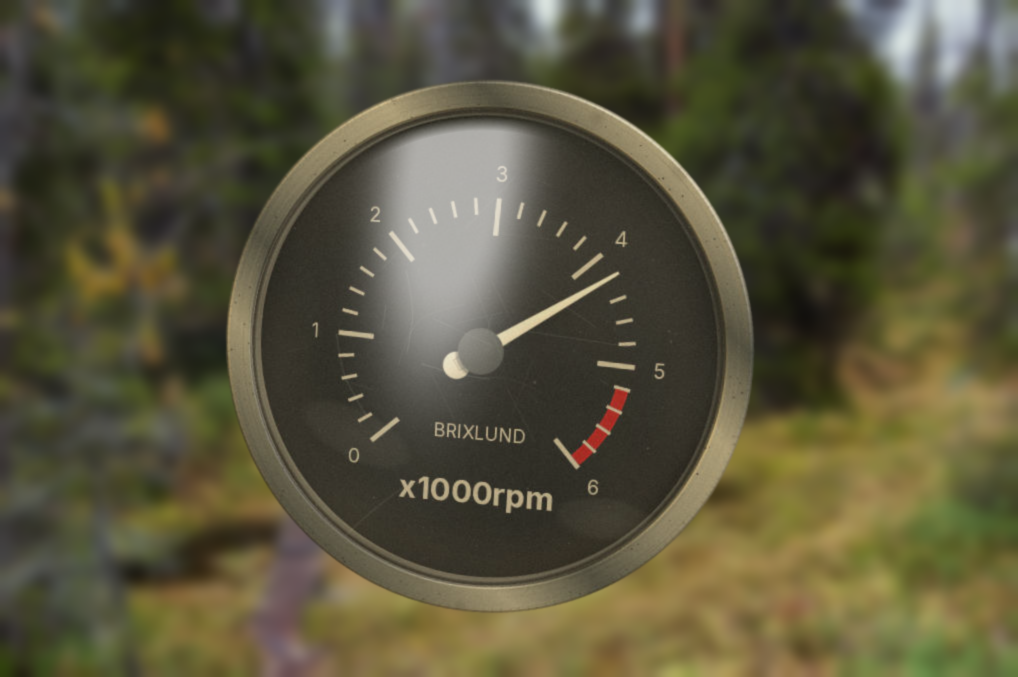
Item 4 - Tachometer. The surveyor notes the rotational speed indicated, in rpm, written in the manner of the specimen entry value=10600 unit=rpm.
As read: value=4200 unit=rpm
